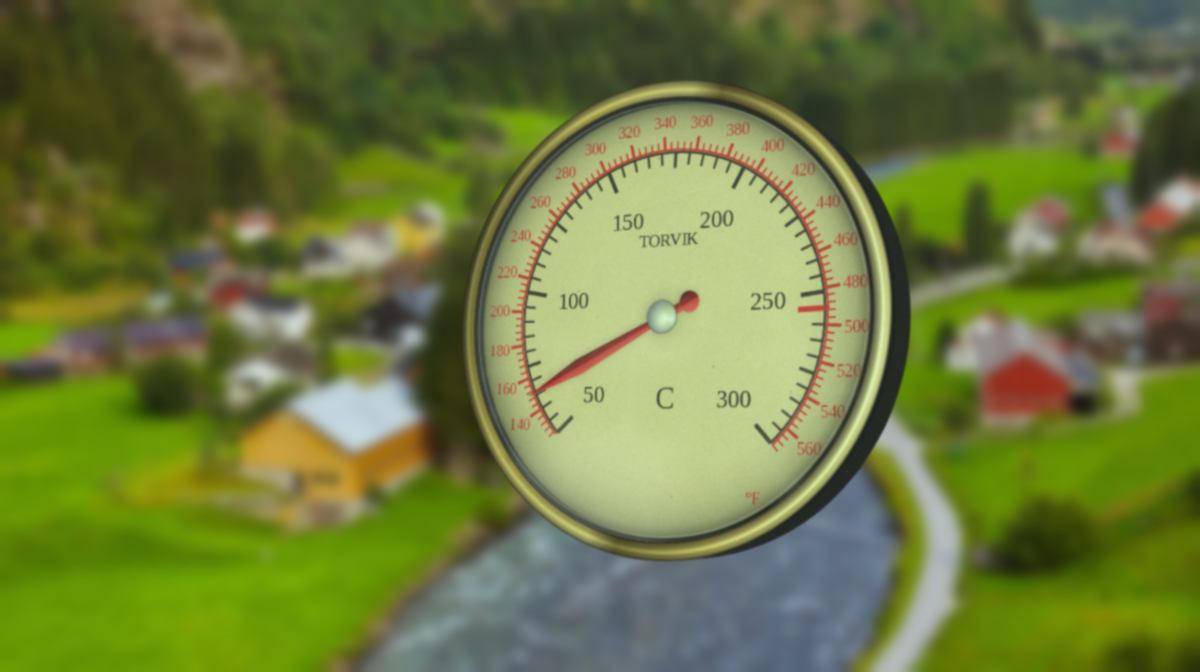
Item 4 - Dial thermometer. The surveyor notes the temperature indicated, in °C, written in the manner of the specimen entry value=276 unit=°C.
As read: value=65 unit=°C
